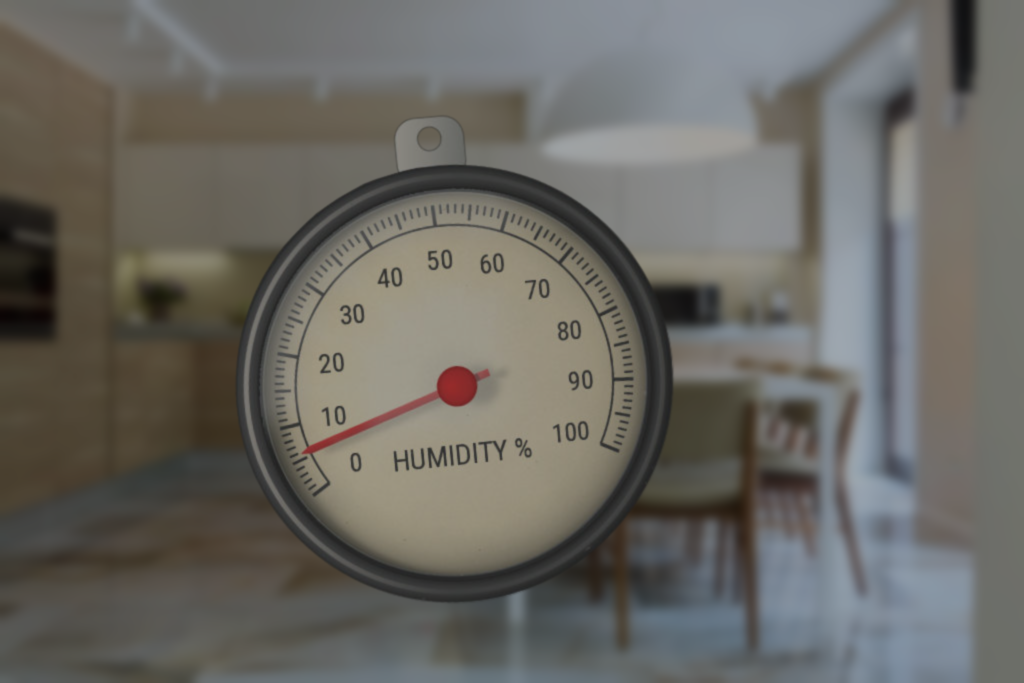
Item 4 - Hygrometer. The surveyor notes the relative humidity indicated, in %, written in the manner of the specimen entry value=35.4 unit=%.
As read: value=6 unit=%
